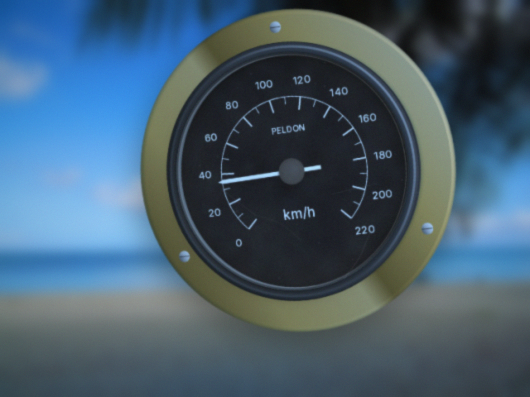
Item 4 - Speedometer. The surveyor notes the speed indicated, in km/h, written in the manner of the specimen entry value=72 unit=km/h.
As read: value=35 unit=km/h
